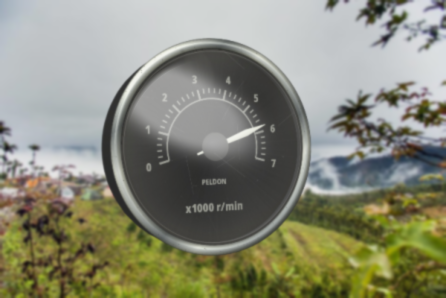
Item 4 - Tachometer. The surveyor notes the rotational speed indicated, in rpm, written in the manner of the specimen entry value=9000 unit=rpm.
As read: value=5800 unit=rpm
